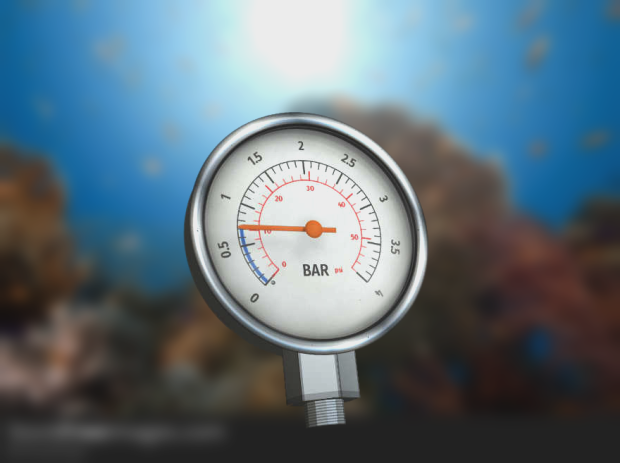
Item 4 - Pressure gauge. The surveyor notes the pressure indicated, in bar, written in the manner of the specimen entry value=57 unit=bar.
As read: value=0.7 unit=bar
